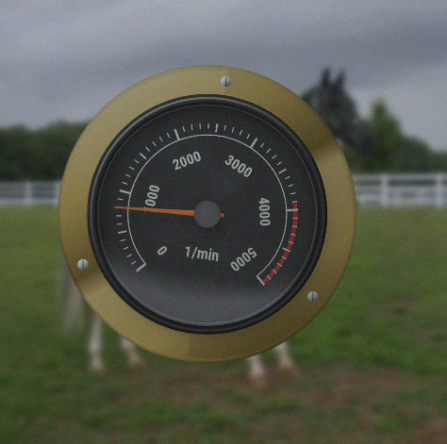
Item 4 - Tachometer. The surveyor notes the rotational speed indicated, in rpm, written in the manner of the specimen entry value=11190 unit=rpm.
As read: value=800 unit=rpm
